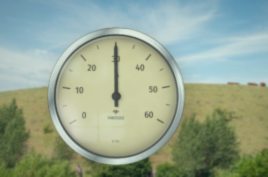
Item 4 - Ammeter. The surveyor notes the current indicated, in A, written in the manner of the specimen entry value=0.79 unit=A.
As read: value=30 unit=A
